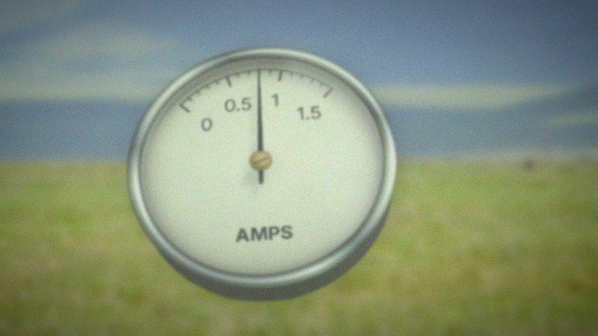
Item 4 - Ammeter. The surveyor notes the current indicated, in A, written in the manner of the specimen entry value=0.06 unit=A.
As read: value=0.8 unit=A
